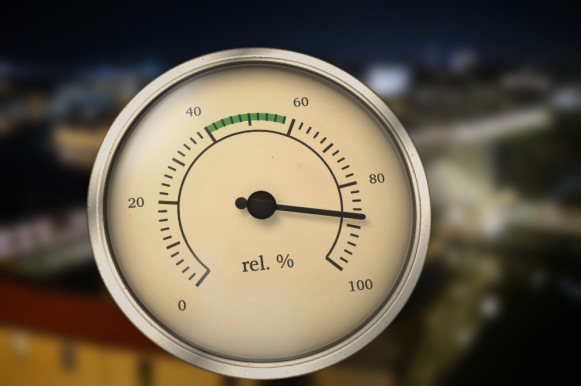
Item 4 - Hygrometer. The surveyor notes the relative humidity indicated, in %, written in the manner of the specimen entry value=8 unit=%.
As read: value=88 unit=%
